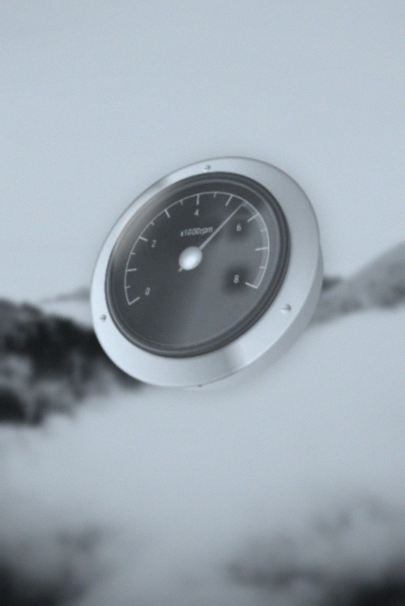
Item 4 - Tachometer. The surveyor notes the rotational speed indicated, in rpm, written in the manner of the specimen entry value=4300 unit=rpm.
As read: value=5500 unit=rpm
